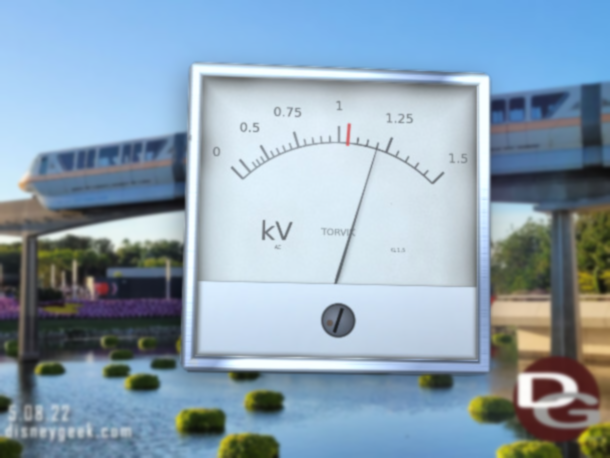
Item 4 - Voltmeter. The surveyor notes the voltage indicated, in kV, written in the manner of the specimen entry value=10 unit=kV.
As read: value=1.2 unit=kV
